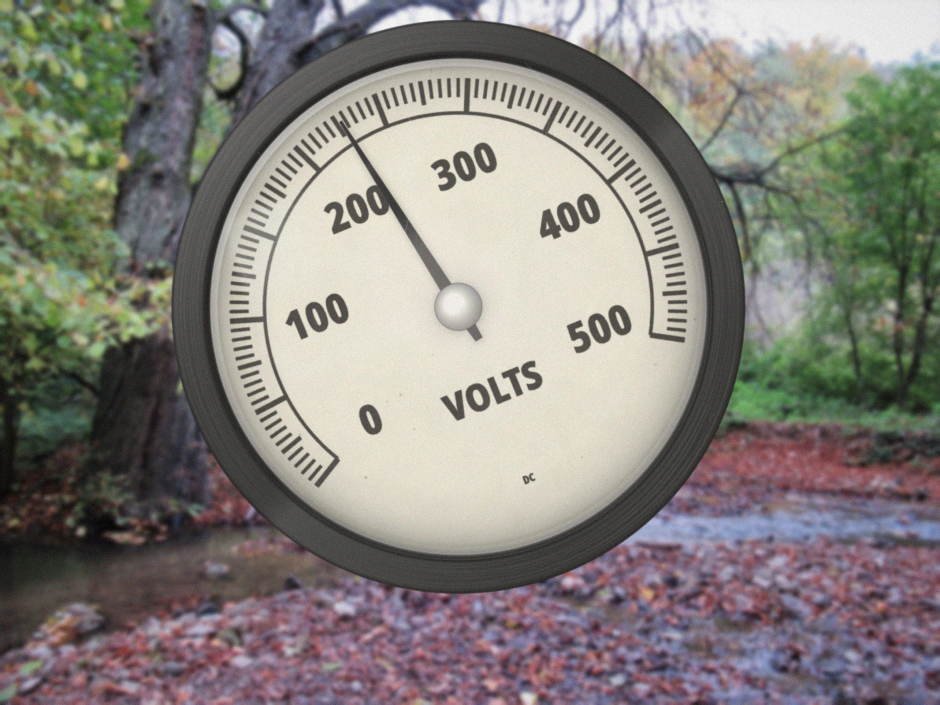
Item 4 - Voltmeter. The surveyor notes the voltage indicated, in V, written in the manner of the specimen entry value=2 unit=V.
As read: value=227.5 unit=V
